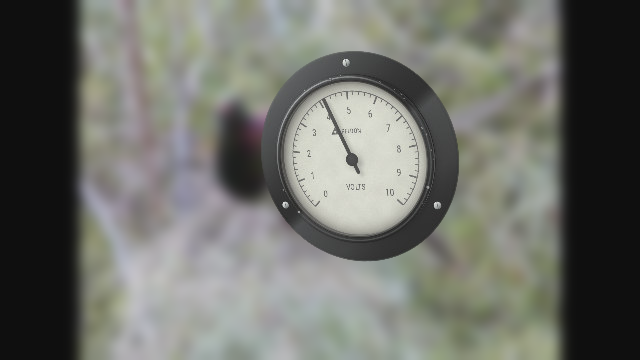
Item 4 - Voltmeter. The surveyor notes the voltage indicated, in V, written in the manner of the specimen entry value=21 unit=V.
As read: value=4.2 unit=V
